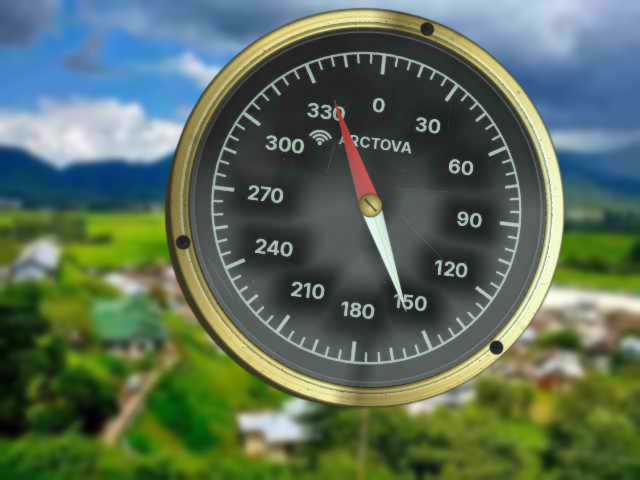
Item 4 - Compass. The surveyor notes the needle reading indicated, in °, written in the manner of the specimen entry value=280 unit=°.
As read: value=335 unit=°
